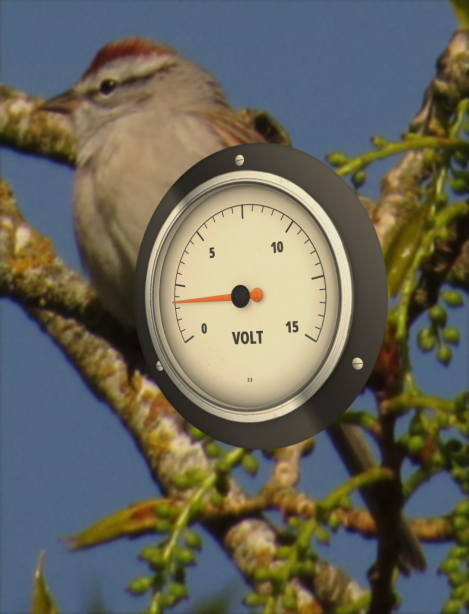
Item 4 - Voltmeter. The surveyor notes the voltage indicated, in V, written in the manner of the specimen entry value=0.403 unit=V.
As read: value=1.75 unit=V
